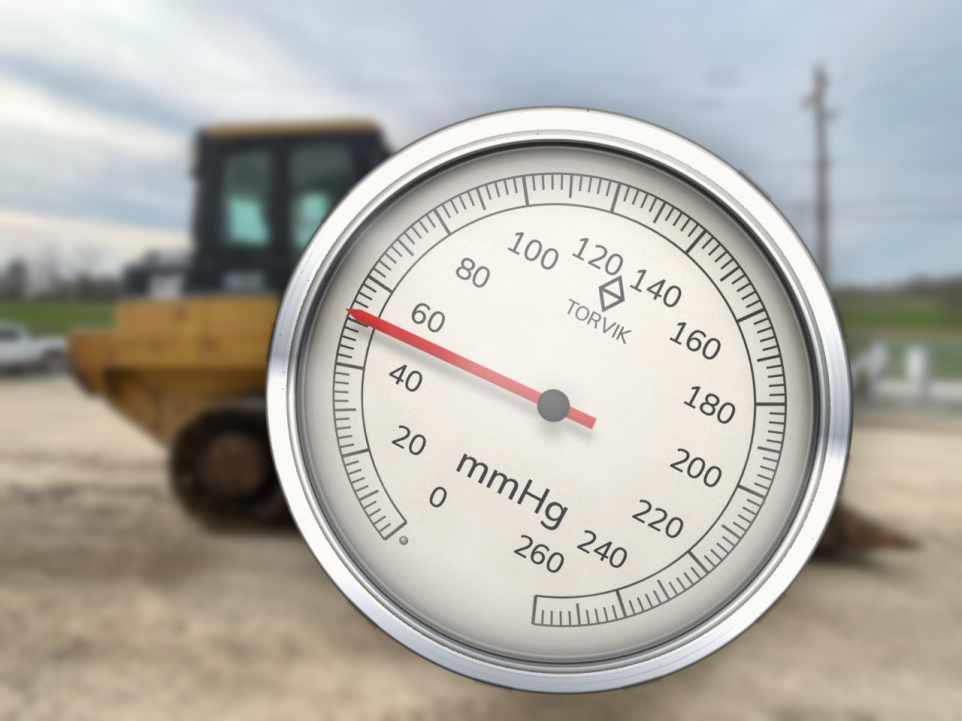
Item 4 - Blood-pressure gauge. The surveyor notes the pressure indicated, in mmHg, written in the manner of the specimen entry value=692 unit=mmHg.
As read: value=52 unit=mmHg
